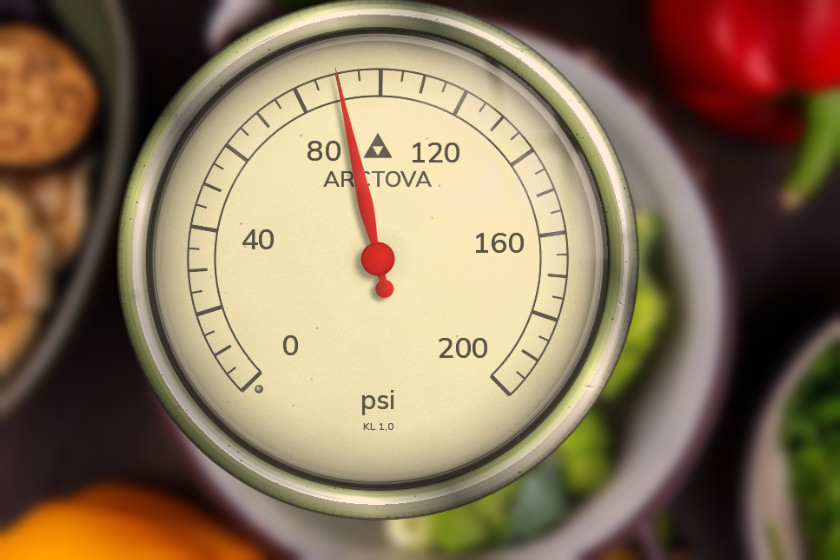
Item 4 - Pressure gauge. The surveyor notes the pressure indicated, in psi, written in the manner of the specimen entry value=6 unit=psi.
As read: value=90 unit=psi
